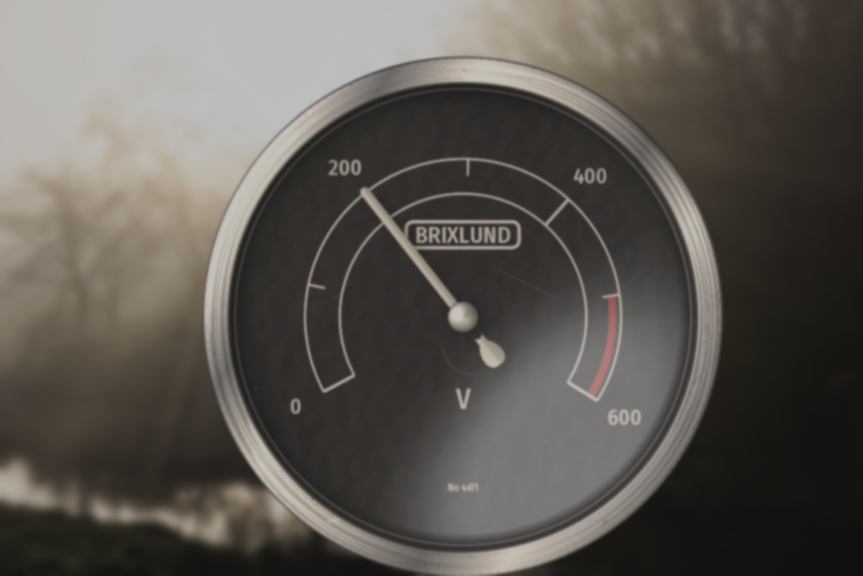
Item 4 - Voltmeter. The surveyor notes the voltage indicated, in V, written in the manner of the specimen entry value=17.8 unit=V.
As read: value=200 unit=V
